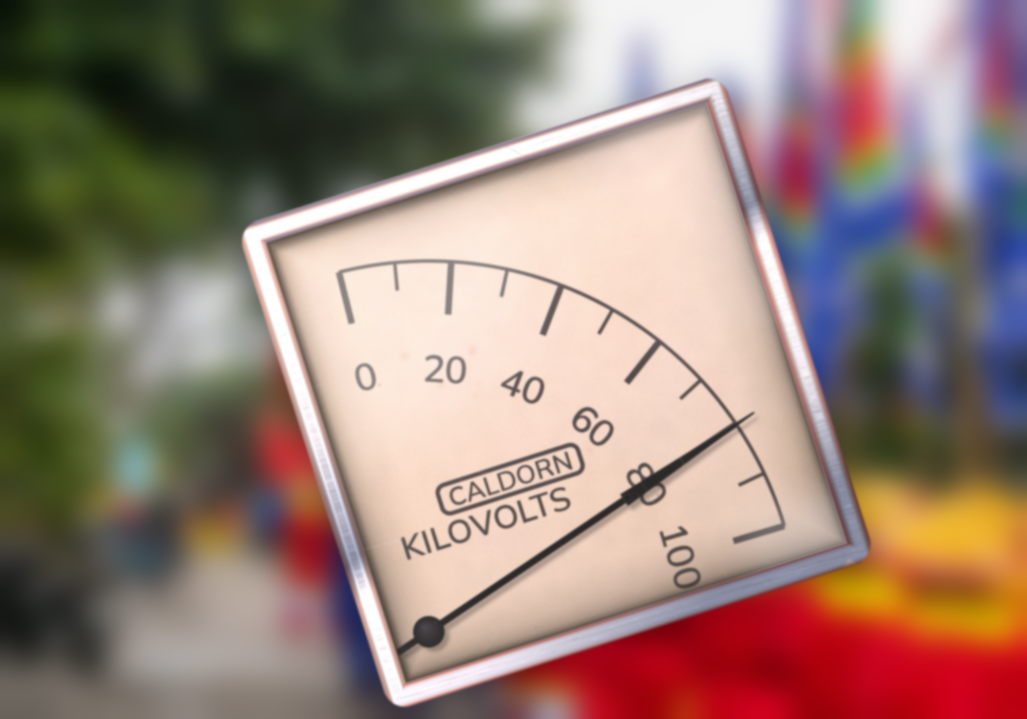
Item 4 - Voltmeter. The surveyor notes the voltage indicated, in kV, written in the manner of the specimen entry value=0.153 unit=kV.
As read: value=80 unit=kV
